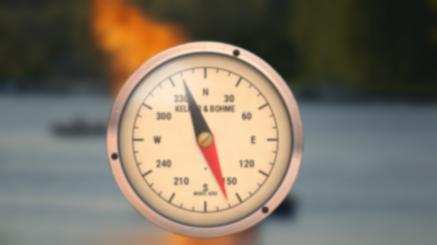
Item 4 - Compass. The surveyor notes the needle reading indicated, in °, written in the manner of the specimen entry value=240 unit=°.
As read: value=160 unit=°
